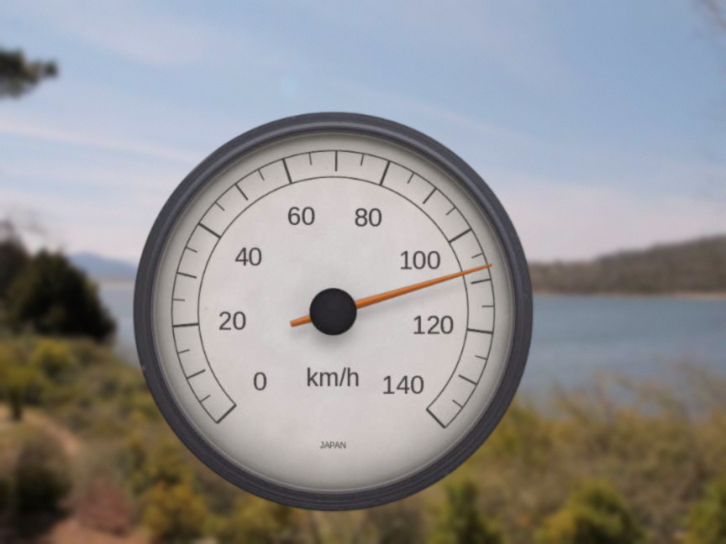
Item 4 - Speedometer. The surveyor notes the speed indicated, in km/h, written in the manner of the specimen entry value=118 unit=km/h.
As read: value=107.5 unit=km/h
